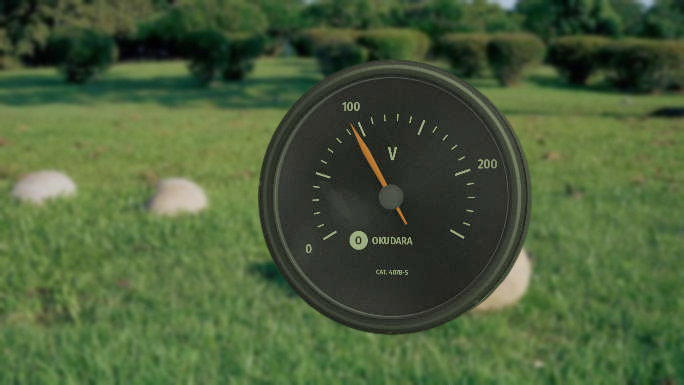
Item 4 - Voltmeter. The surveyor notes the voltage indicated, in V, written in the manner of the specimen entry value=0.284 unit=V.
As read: value=95 unit=V
